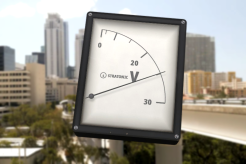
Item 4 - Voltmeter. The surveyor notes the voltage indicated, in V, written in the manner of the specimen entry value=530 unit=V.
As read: value=25 unit=V
